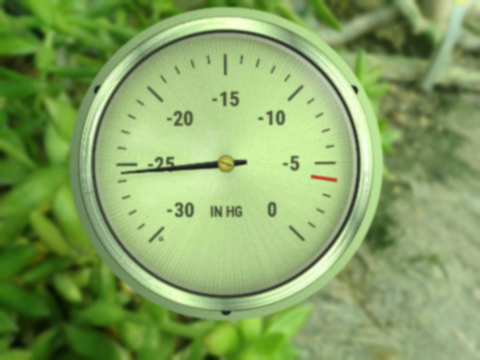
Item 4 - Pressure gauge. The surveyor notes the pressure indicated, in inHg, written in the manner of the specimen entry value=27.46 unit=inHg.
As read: value=-25.5 unit=inHg
